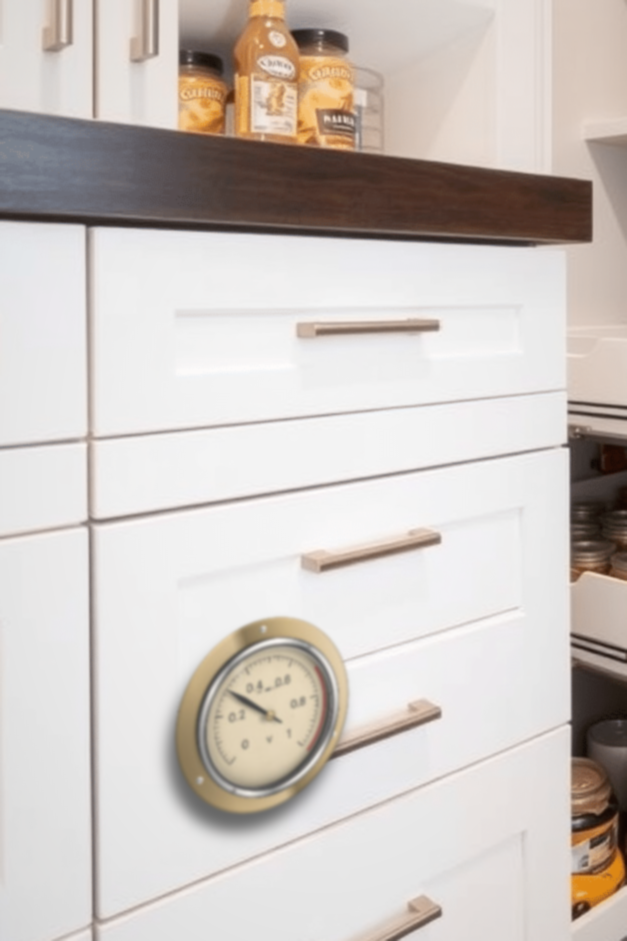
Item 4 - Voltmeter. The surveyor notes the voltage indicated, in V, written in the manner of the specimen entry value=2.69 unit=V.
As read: value=0.3 unit=V
